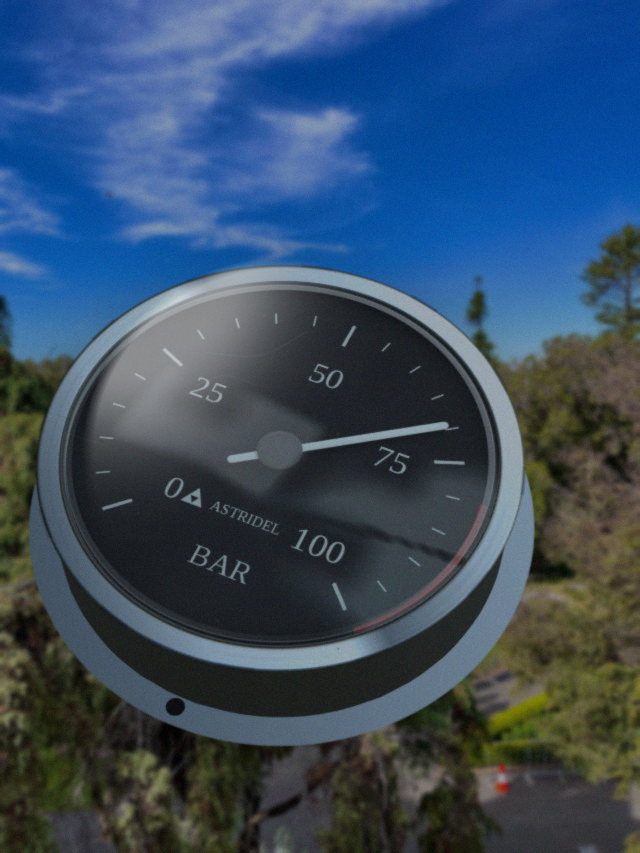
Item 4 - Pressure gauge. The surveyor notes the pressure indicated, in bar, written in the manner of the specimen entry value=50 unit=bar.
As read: value=70 unit=bar
